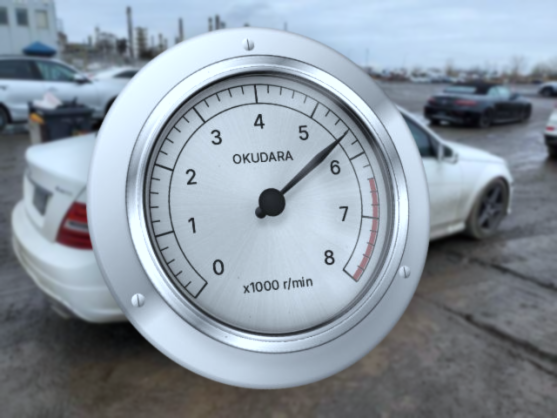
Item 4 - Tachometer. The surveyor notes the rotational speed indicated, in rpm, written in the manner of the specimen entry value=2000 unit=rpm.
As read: value=5600 unit=rpm
